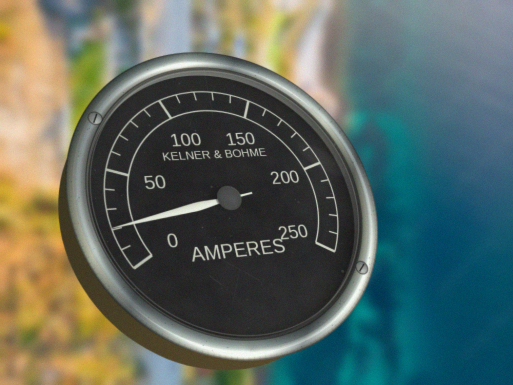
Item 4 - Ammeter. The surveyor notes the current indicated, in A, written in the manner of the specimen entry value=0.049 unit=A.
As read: value=20 unit=A
